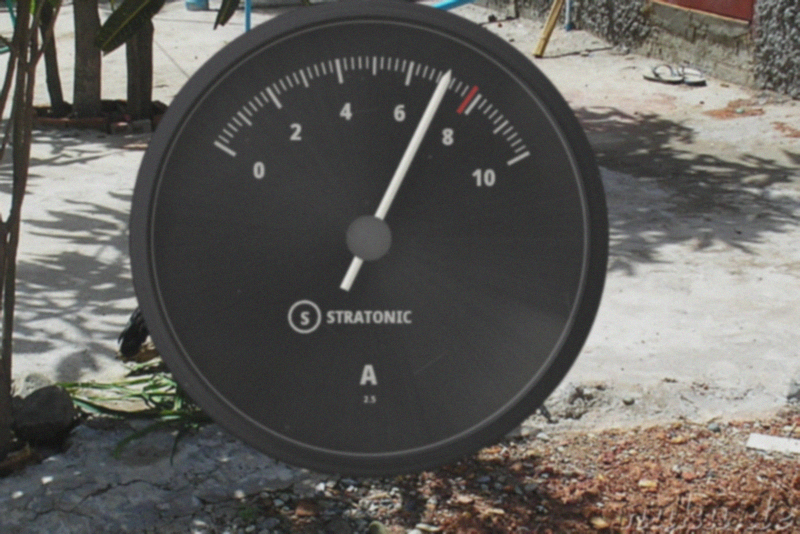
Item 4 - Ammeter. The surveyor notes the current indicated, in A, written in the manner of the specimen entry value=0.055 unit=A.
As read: value=7 unit=A
